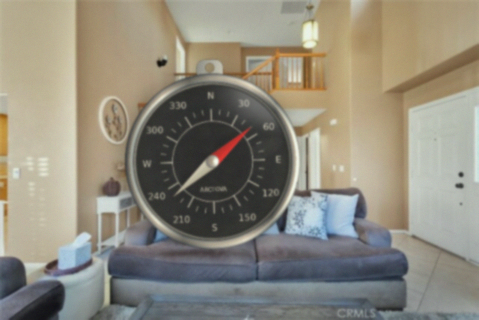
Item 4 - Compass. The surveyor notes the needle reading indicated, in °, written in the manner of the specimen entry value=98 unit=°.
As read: value=50 unit=°
